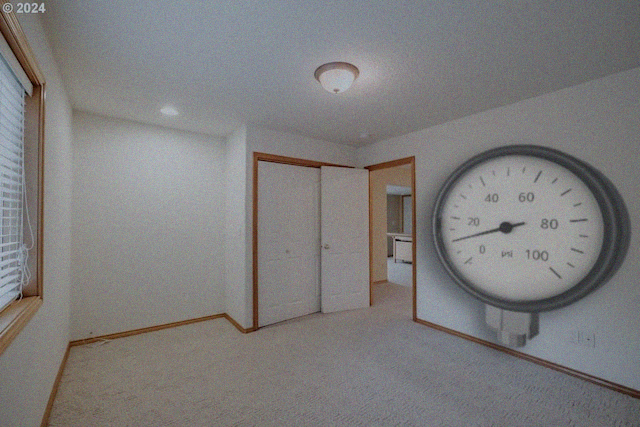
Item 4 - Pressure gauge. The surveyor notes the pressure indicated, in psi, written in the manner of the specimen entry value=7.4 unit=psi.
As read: value=10 unit=psi
